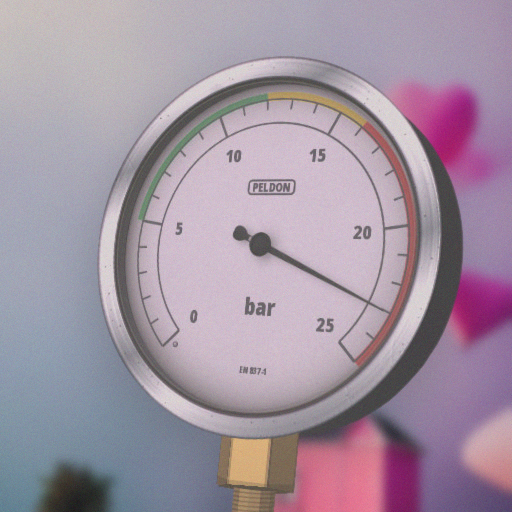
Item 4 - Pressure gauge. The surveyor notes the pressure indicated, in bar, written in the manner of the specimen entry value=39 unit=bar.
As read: value=23 unit=bar
